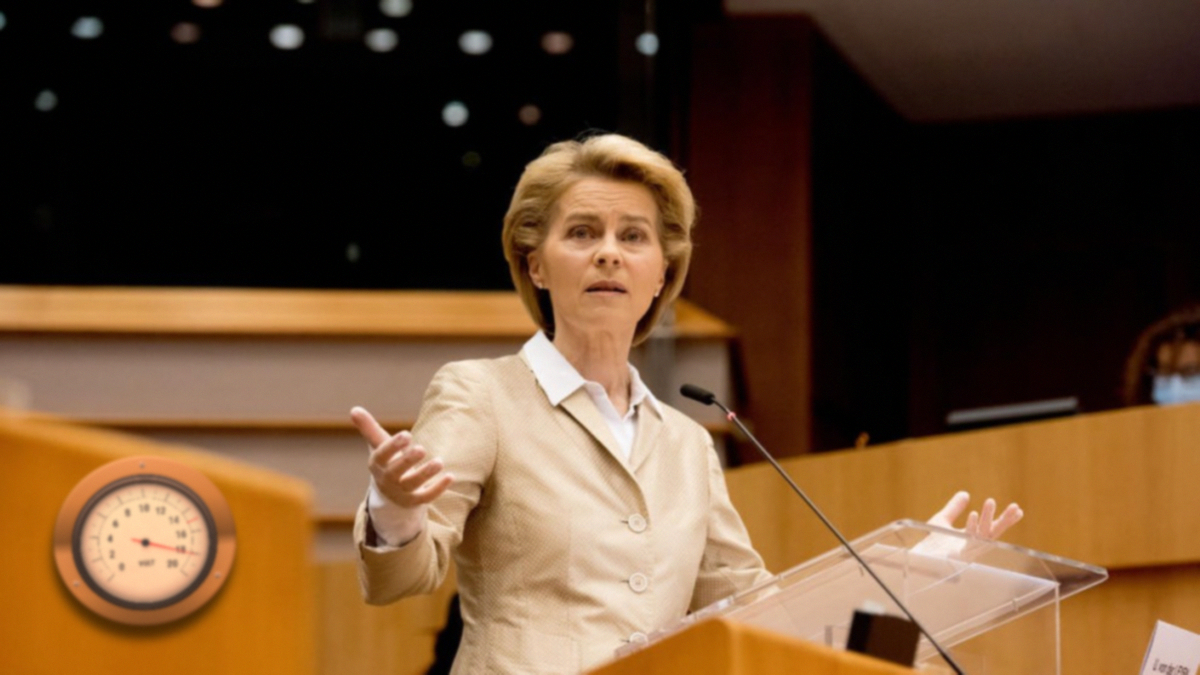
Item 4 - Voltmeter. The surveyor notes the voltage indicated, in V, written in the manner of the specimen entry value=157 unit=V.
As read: value=18 unit=V
